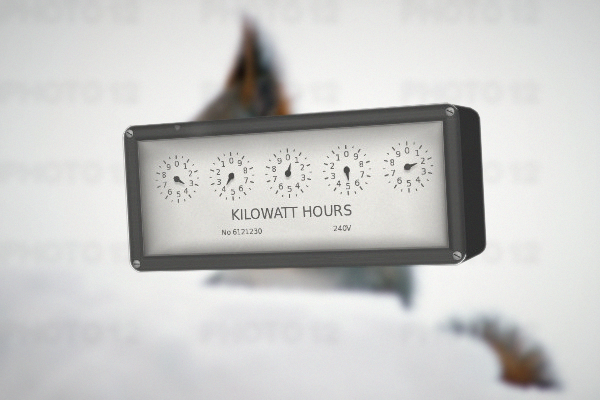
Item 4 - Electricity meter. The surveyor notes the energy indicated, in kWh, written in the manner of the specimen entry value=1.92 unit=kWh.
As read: value=34052 unit=kWh
